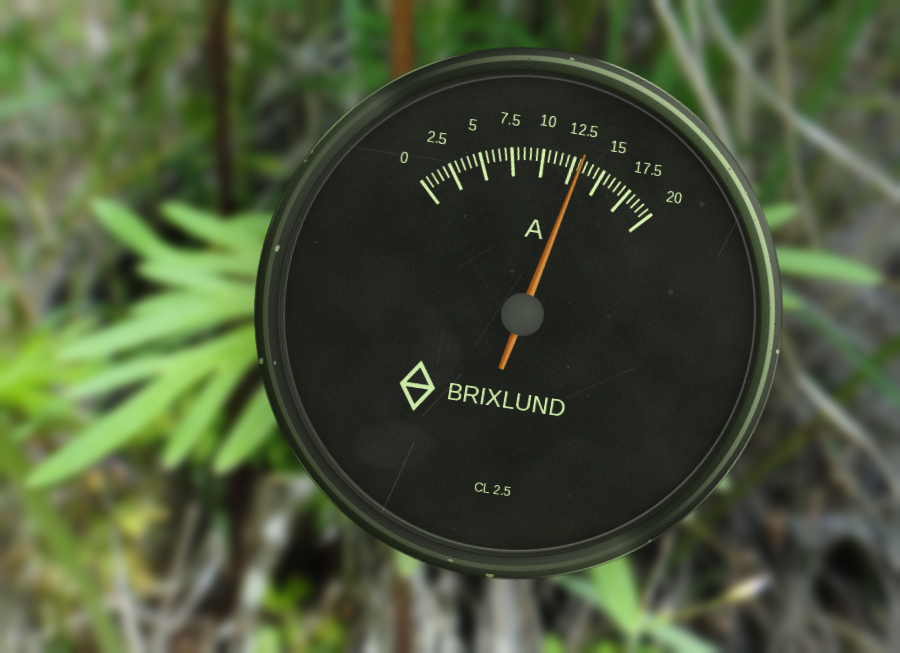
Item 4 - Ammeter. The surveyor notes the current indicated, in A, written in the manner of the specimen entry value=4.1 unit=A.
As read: value=13 unit=A
